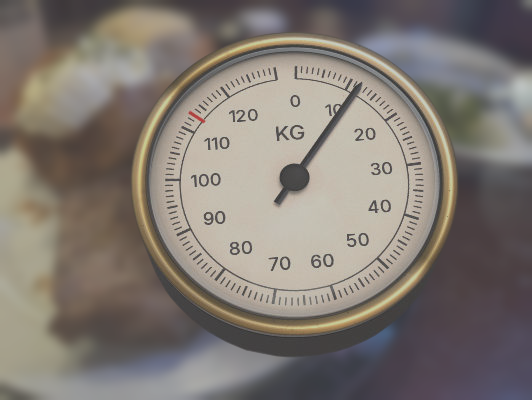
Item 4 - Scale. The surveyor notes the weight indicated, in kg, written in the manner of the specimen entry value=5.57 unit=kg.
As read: value=12 unit=kg
